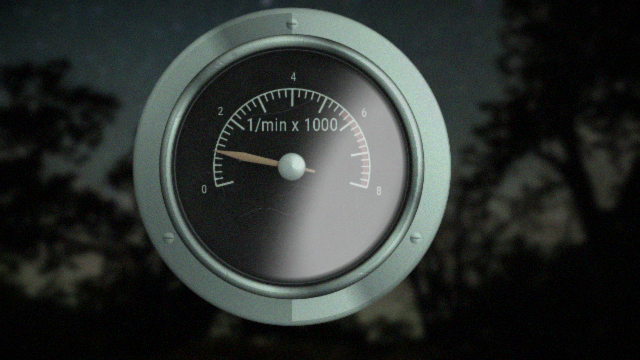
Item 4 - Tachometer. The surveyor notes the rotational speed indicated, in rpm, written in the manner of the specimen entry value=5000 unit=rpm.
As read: value=1000 unit=rpm
